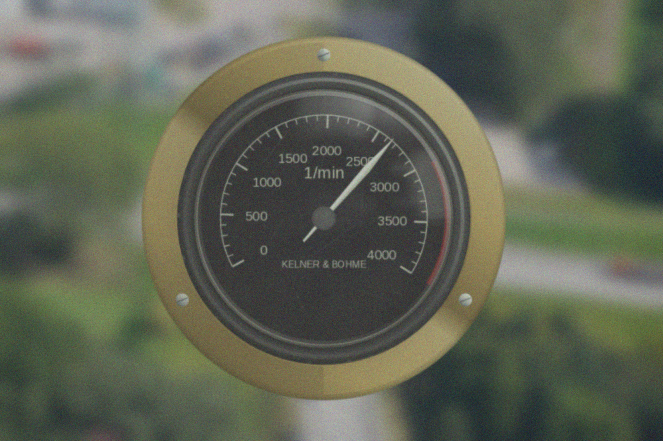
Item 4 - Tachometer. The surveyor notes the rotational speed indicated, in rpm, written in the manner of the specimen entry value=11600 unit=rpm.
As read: value=2650 unit=rpm
